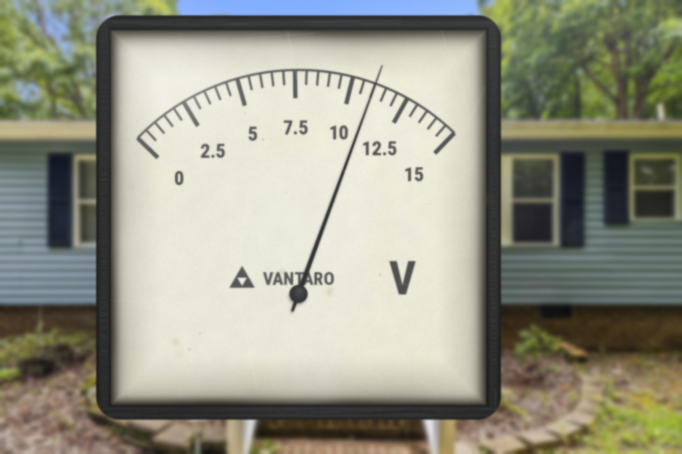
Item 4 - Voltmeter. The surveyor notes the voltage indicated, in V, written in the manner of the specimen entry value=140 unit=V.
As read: value=11 unit=V
